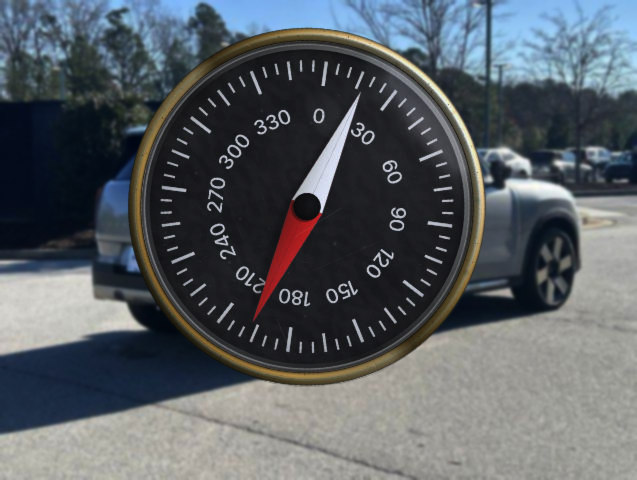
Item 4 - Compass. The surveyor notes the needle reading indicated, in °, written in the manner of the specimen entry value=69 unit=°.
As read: value=197.5 unit=°
